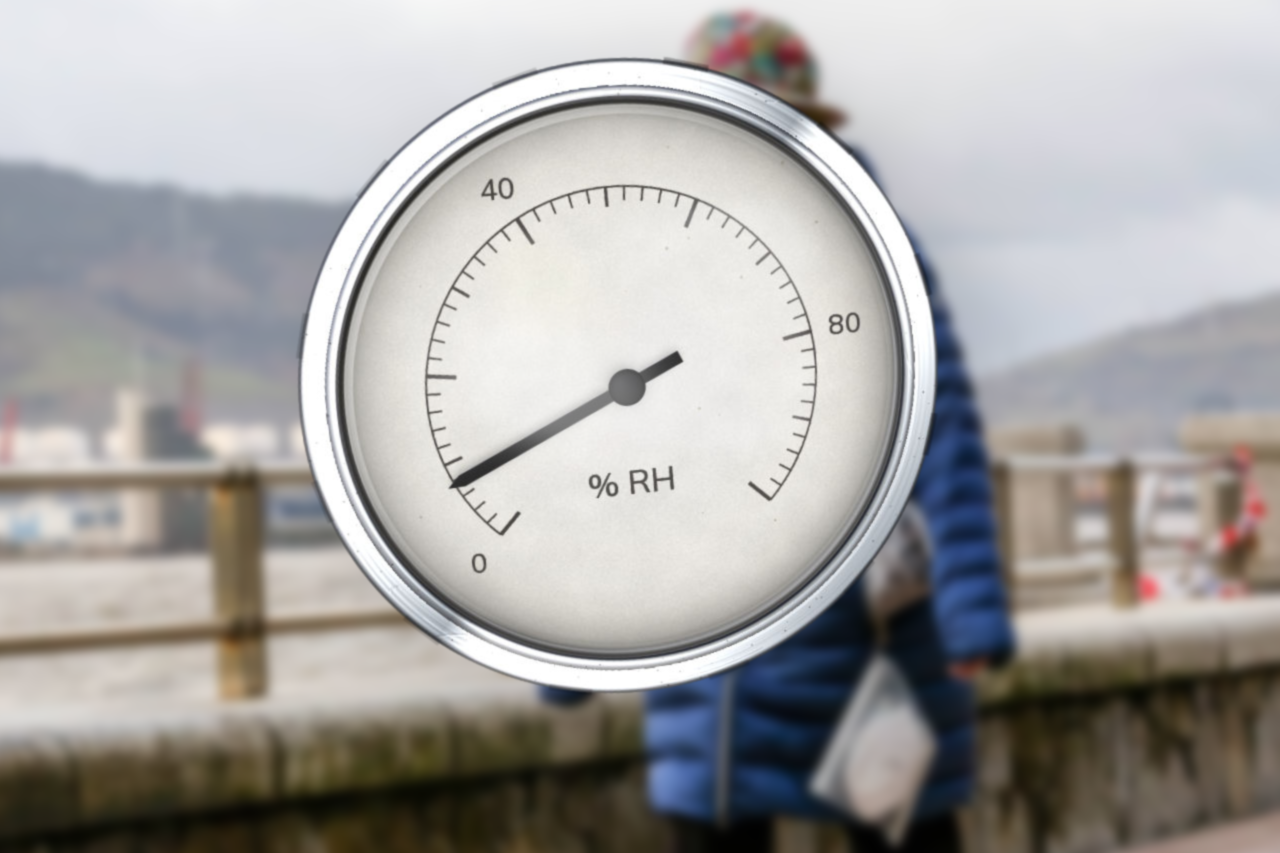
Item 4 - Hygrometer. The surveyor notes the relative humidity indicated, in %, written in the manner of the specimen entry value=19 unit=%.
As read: value=8 unit=%
